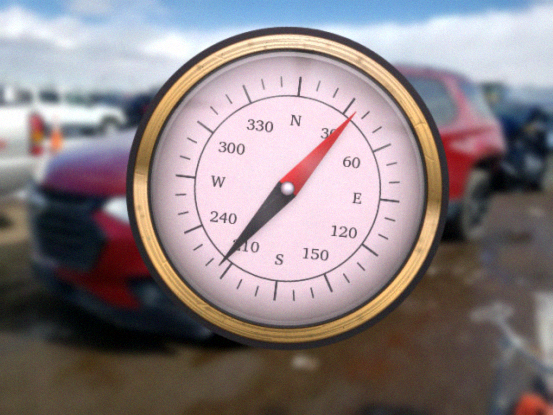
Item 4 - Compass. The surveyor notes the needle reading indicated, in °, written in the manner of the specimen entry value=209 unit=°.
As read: value=35 unit=°
